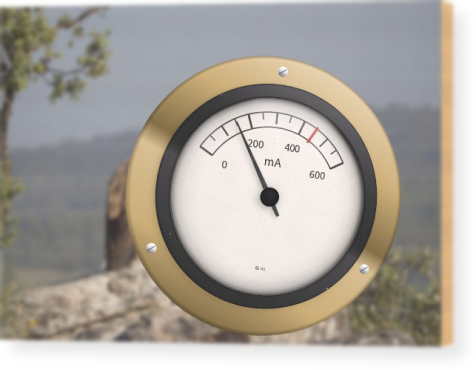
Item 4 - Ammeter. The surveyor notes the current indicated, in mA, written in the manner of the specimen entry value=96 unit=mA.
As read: value=150 unit=mA
